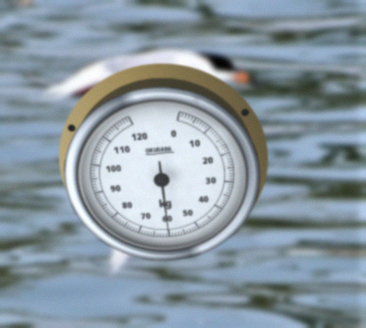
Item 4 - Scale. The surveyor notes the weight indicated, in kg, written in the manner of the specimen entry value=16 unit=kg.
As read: value=60 unit=kg
